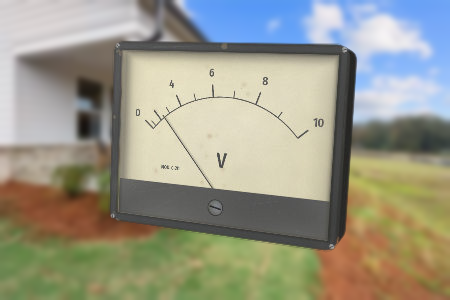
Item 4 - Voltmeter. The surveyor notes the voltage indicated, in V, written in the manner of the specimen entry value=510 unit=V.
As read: value=2.5 unit=V
